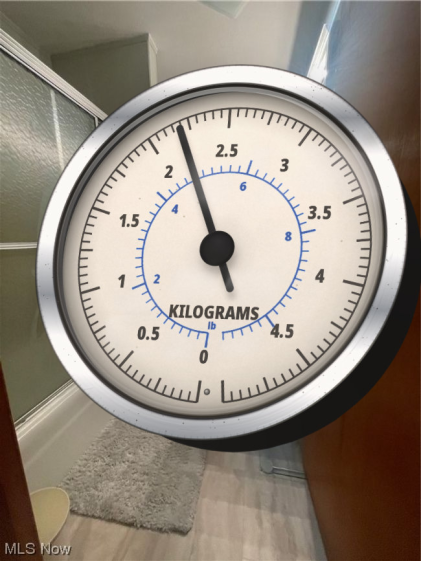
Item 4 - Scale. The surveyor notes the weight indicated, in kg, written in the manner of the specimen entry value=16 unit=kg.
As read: value=2.2 unit=kg
